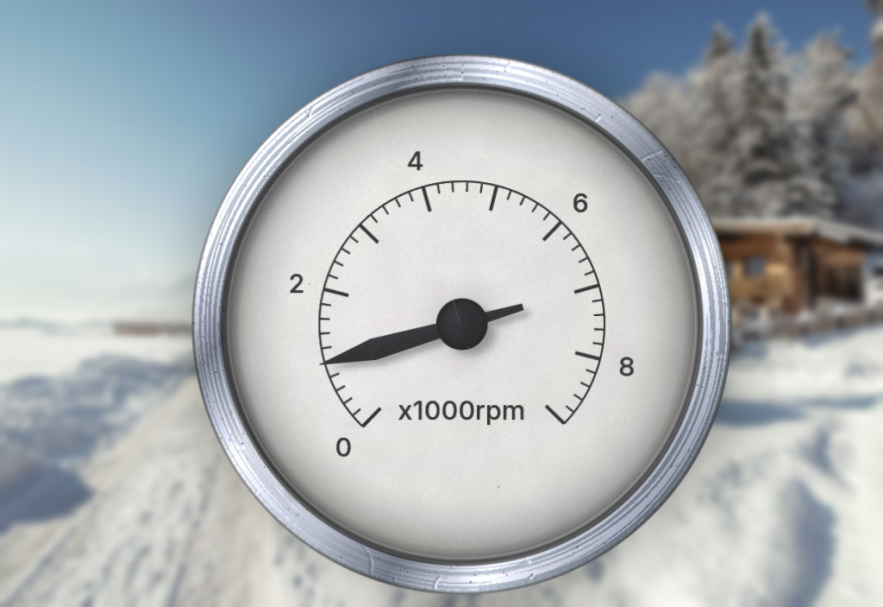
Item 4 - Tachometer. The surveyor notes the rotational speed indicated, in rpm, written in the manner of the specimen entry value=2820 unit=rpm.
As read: value=1000 unit=rpm
